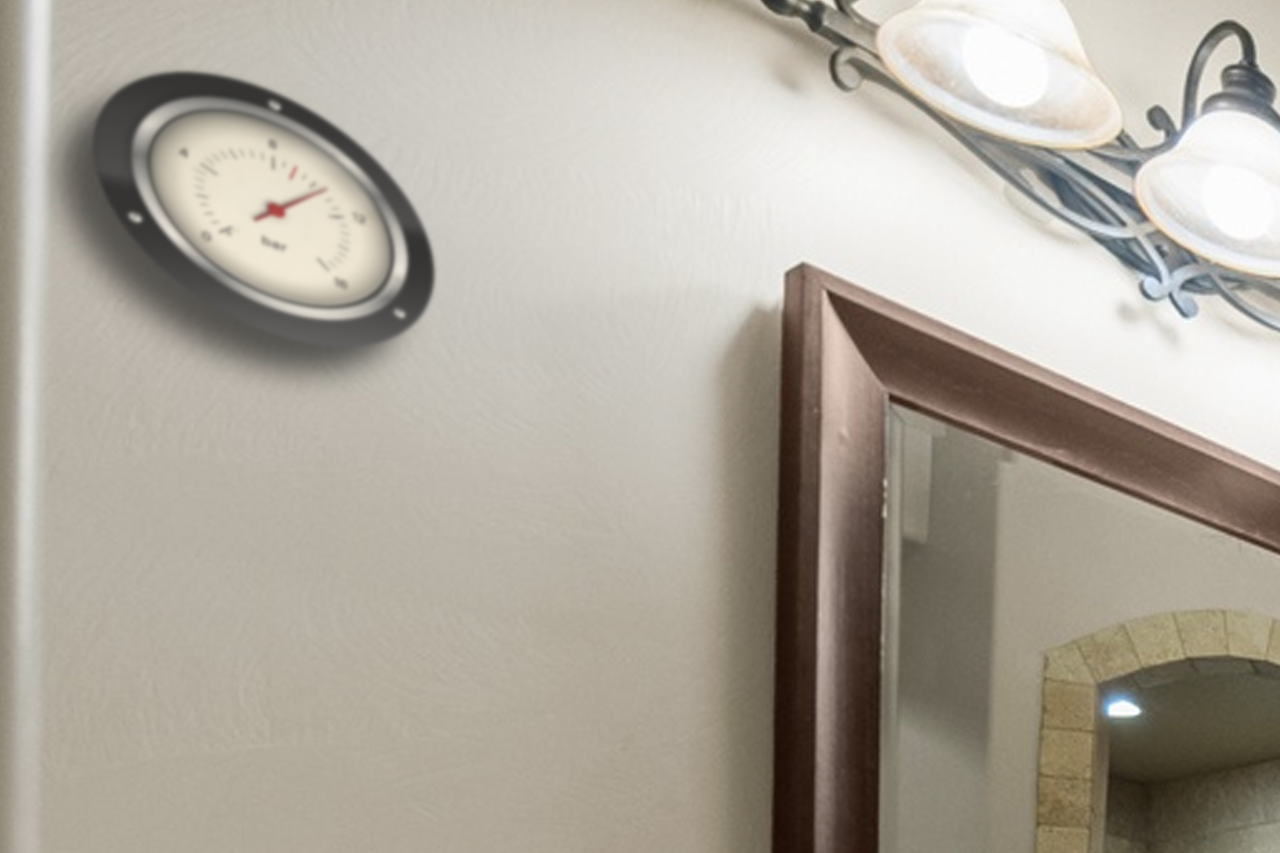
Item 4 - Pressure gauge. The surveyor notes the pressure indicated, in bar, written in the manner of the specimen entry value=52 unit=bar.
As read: value=10.5 unit=bar
